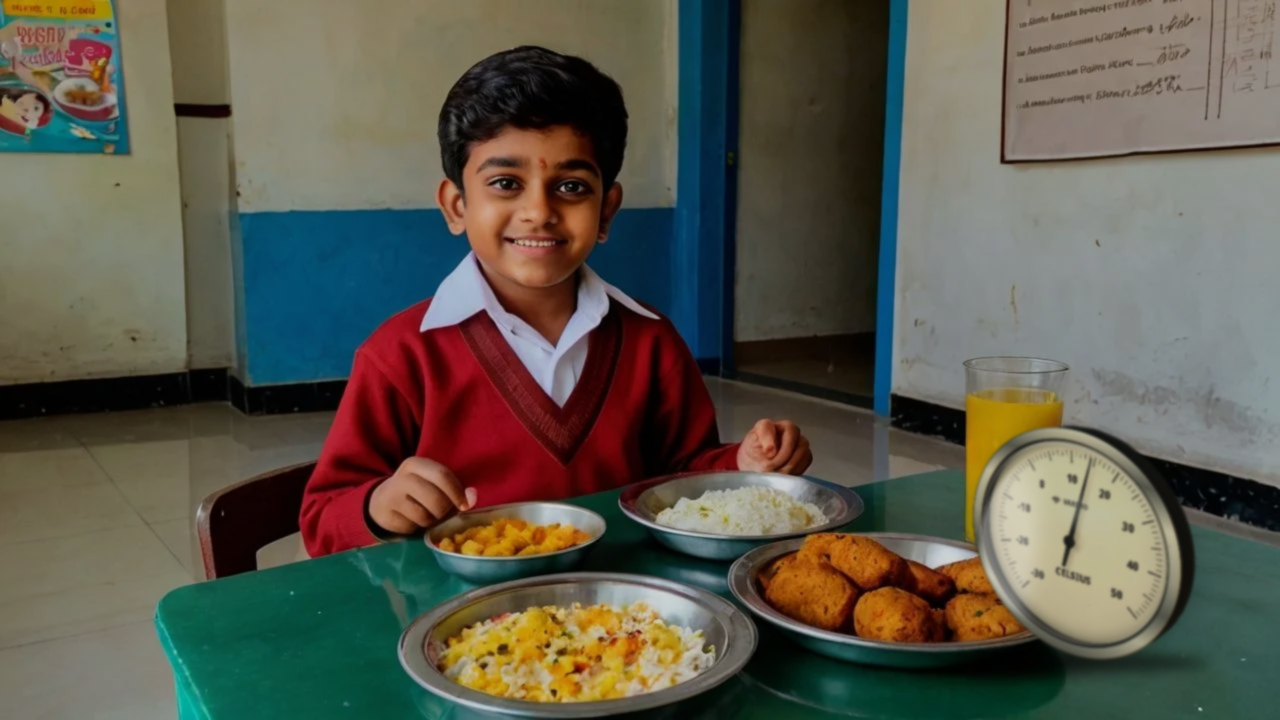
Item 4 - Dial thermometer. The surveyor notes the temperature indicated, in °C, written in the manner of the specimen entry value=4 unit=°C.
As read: value=15 unit=°C
